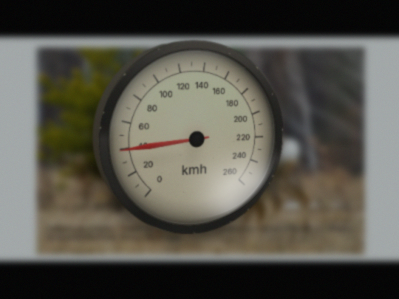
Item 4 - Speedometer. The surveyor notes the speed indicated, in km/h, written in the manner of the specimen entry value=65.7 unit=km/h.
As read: value=40 unit=km/h
